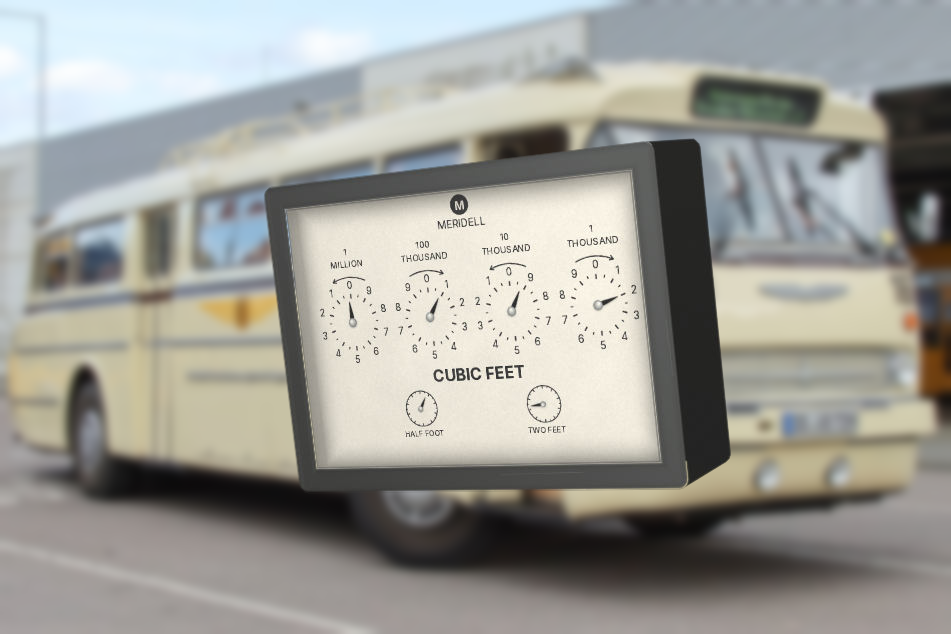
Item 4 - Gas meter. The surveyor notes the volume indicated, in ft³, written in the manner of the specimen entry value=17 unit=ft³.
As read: value=9200 unit=ft³
